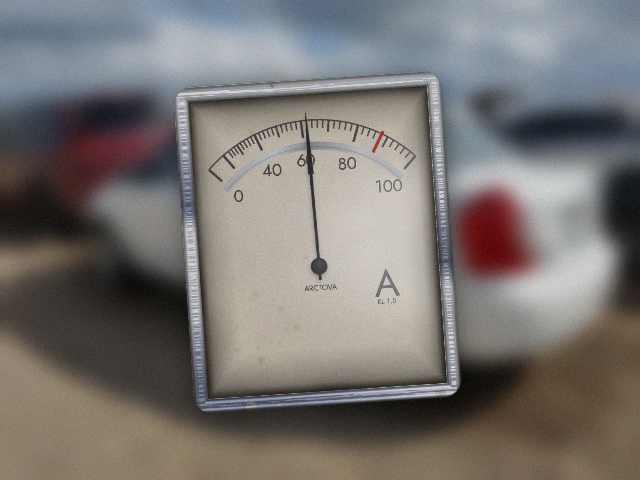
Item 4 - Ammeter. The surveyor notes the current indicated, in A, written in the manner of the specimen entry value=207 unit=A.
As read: value=62 unit=A
